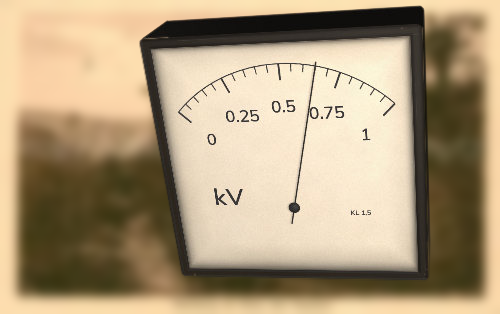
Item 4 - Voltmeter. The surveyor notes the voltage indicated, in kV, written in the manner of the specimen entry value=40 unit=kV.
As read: value=0.65 unit=kV
